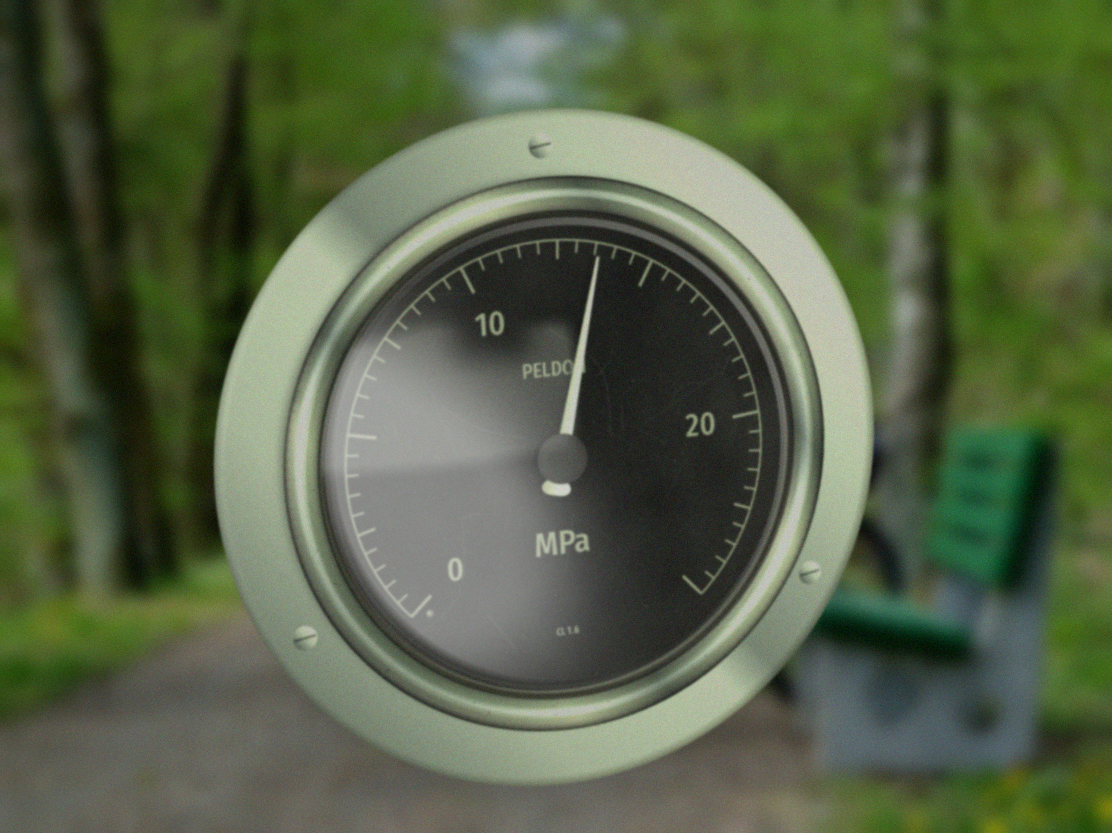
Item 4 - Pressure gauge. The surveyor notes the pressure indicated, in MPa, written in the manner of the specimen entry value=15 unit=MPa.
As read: value=13.5 unit=MPa
